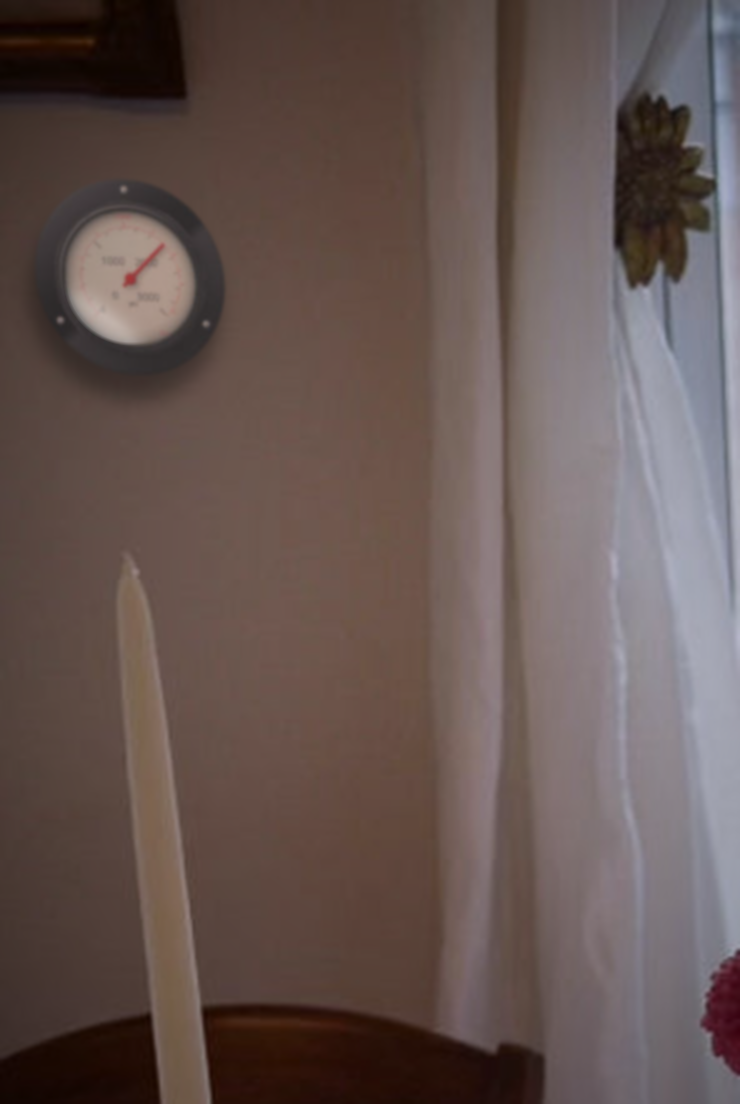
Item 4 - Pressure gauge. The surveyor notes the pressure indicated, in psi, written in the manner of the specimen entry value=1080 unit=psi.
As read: value=2000 unit=psi
